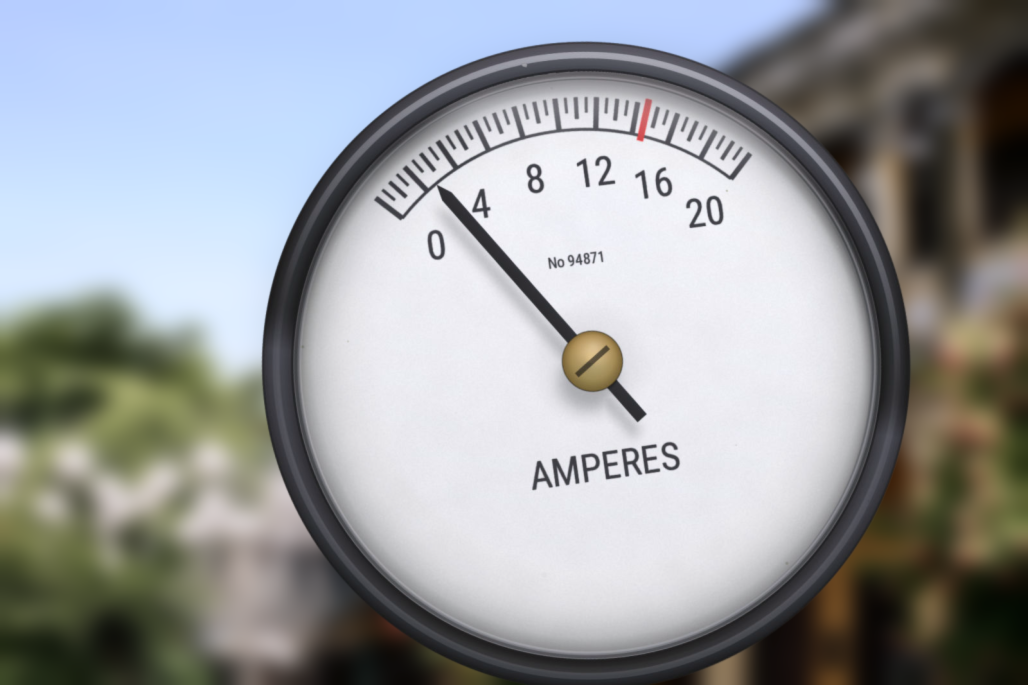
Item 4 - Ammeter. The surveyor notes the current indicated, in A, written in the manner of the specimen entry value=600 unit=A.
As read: value=2.5 unit=A
